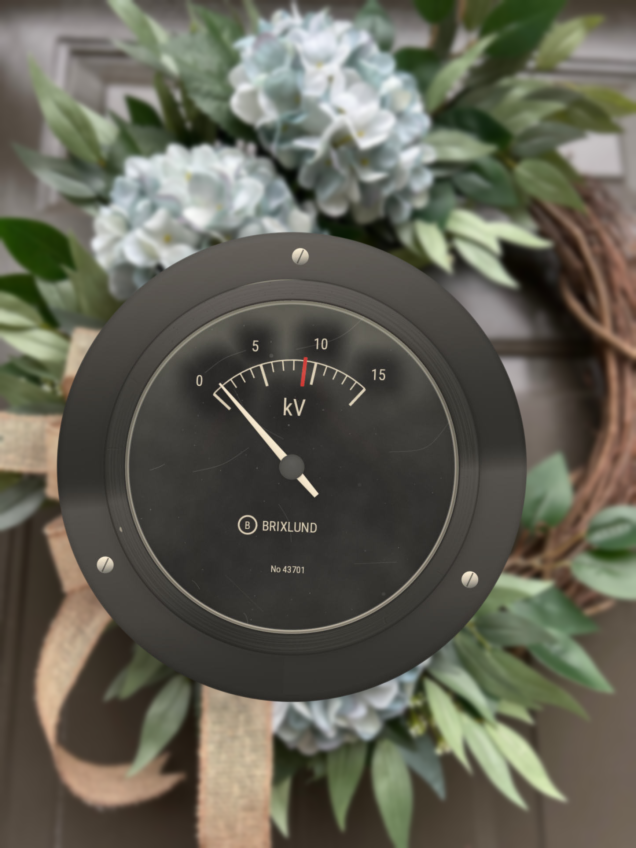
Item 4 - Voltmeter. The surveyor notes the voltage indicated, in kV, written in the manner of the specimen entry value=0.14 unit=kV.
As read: value=1 unit=kV
